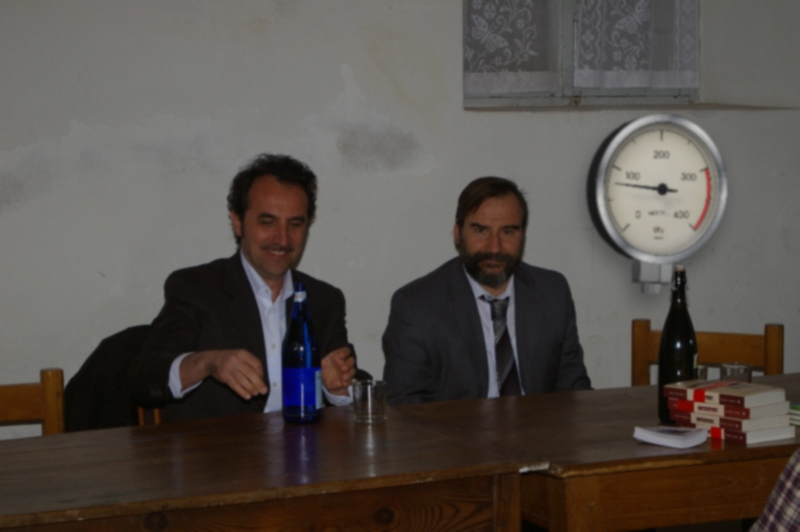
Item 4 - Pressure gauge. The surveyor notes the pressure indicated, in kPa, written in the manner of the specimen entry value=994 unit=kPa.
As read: value=75 unit=kPa
